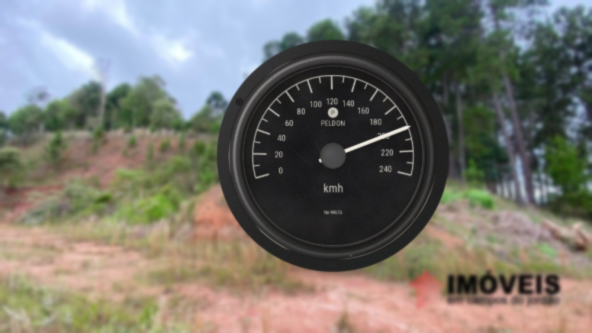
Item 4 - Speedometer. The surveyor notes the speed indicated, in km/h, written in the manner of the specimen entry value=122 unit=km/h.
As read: value=200 unit=km/h
